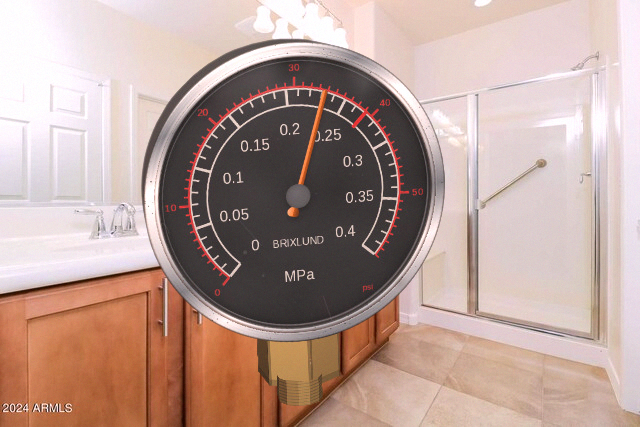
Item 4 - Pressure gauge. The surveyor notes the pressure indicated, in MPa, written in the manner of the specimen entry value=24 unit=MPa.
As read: value=0.23 unit=MPa
